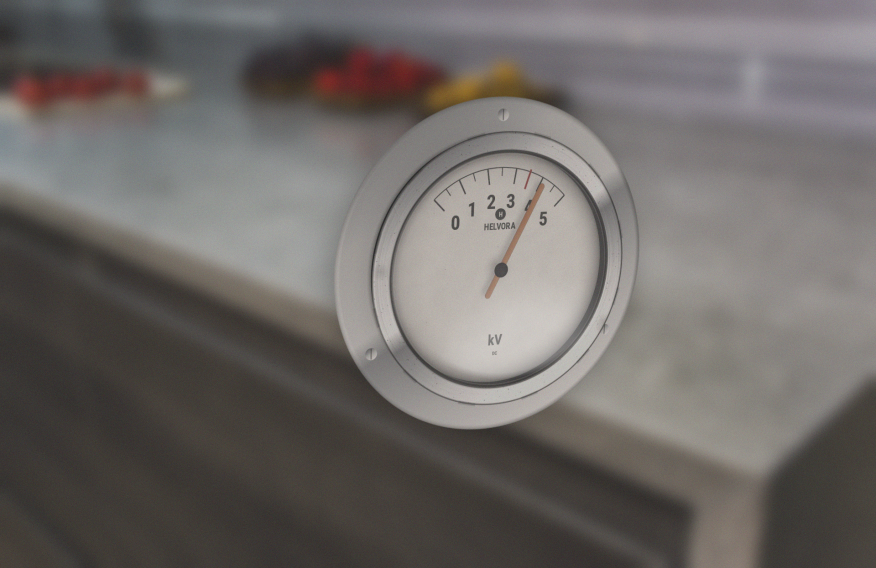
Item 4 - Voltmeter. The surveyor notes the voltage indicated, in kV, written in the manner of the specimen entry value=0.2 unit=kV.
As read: value=4 unit=kV
